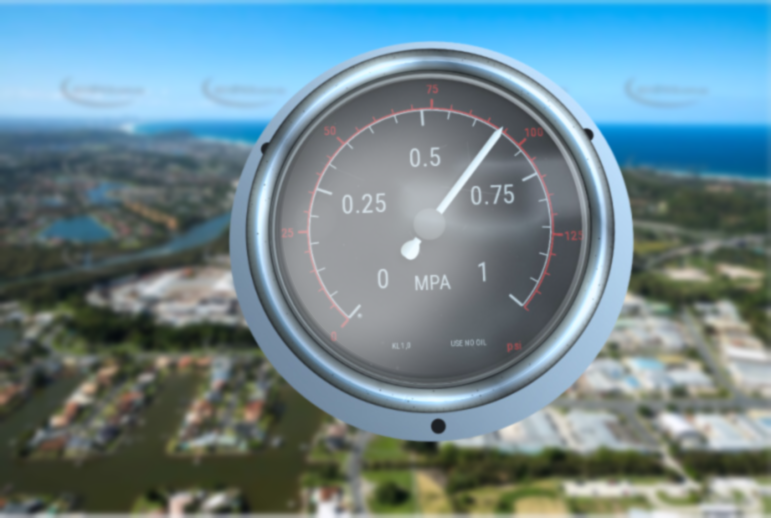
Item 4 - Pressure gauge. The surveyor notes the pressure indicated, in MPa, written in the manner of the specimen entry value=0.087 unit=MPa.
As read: value=0.65 unit=MPa
